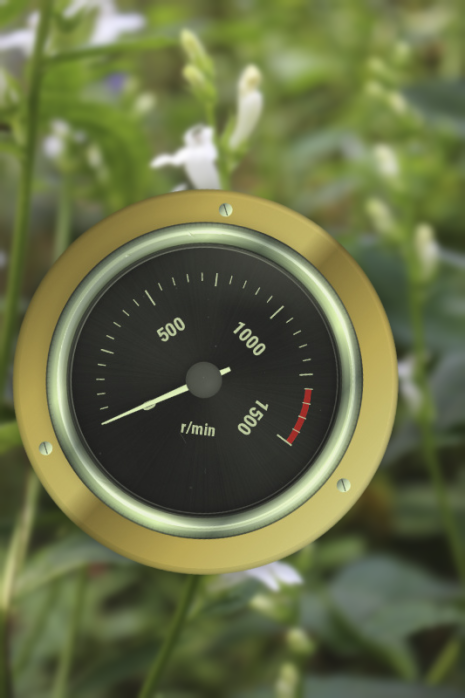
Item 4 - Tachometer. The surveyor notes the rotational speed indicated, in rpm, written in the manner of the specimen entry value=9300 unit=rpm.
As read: value=0 unit=rpm
